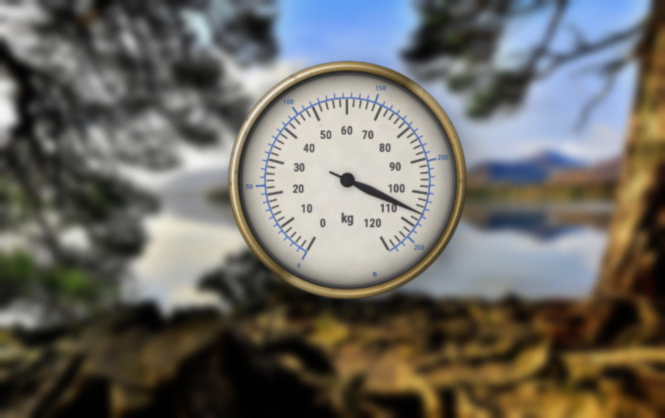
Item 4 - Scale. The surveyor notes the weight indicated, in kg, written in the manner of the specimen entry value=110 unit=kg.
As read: value=106 unit=kg
